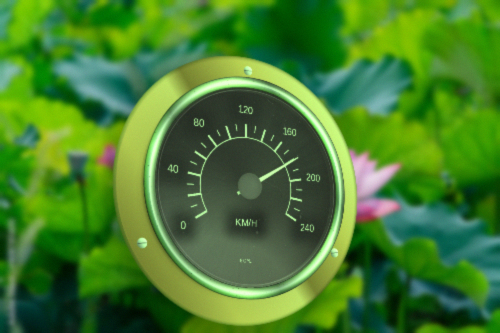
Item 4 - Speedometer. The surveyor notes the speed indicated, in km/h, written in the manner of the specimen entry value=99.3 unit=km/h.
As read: value=180 unit=km/h
